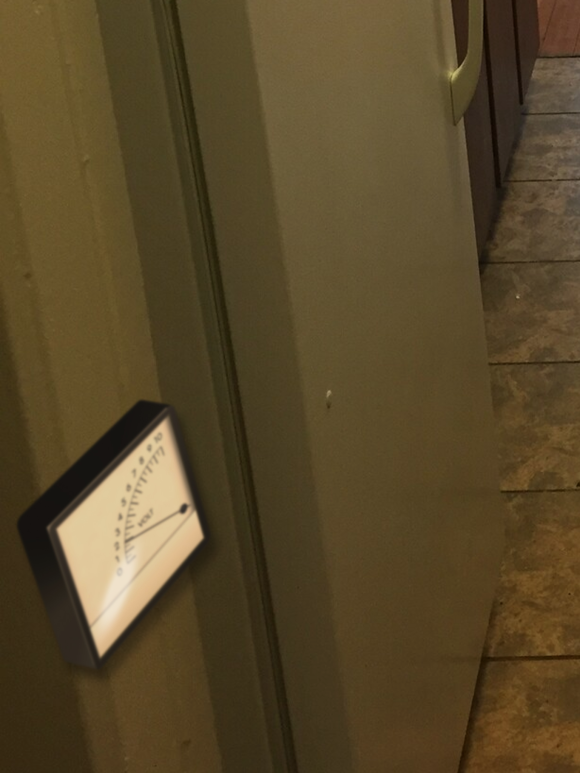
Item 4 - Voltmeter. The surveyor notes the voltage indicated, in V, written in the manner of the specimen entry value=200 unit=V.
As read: value=2 unit=V
